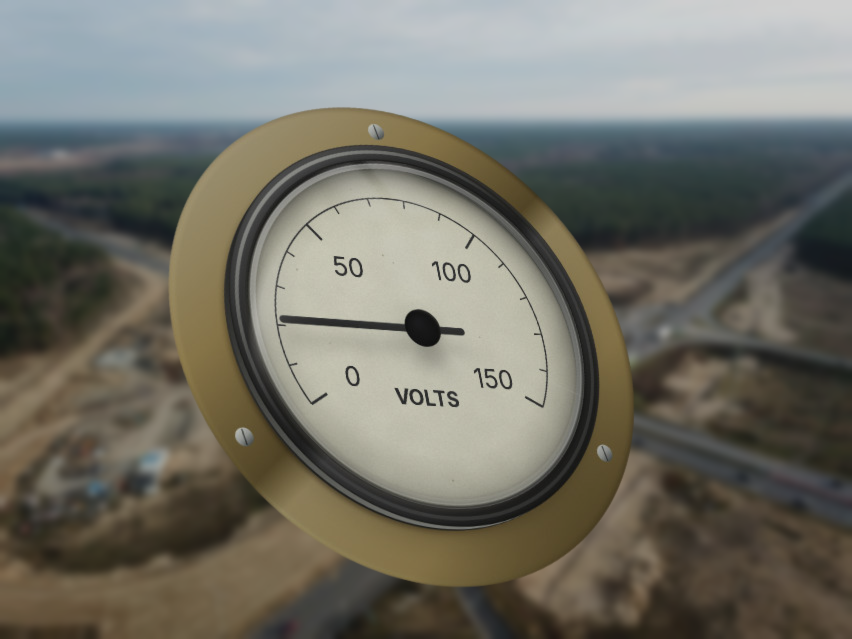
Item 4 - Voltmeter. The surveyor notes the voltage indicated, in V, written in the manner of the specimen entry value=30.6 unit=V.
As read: value=20 unit=V
